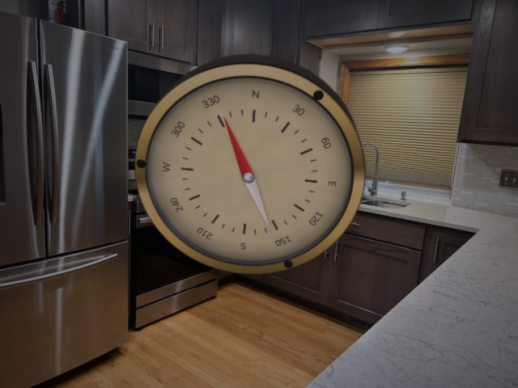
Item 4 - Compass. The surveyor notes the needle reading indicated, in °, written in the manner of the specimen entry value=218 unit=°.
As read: value=335 unit=°
